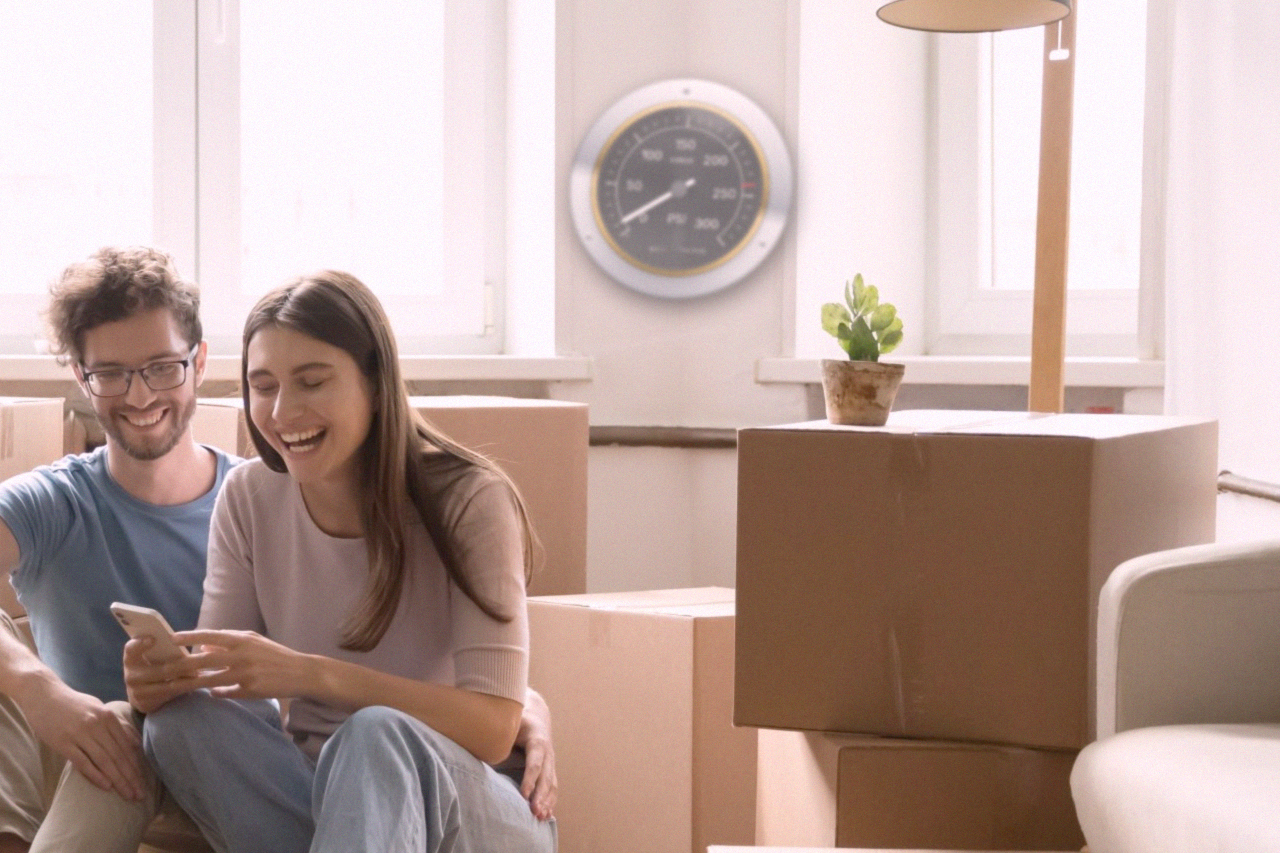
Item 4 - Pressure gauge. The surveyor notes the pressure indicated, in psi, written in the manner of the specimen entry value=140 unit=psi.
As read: value=10 unit=psi
